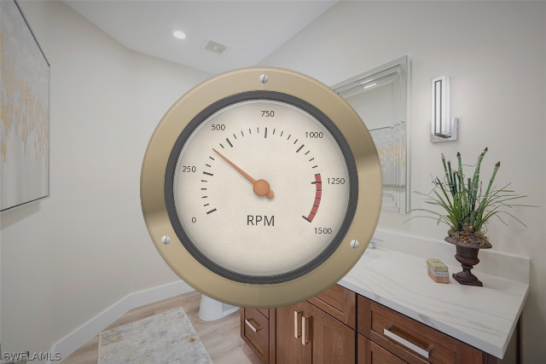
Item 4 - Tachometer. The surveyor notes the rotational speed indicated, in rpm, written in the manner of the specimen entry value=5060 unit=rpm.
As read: value=400 unit=rpm
